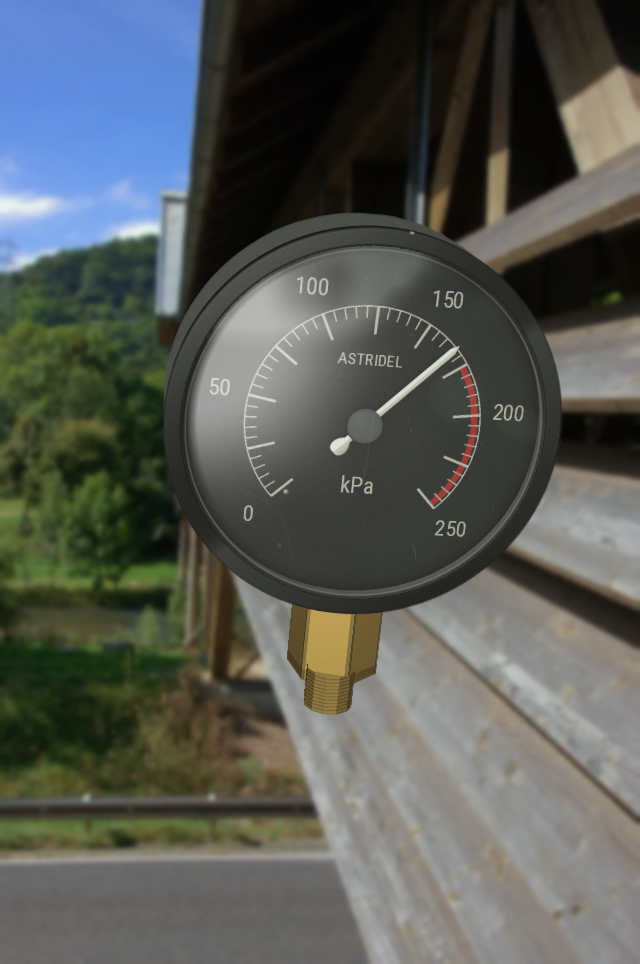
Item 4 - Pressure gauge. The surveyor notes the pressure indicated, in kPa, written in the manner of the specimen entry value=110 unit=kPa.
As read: value=165 unit=kPa
